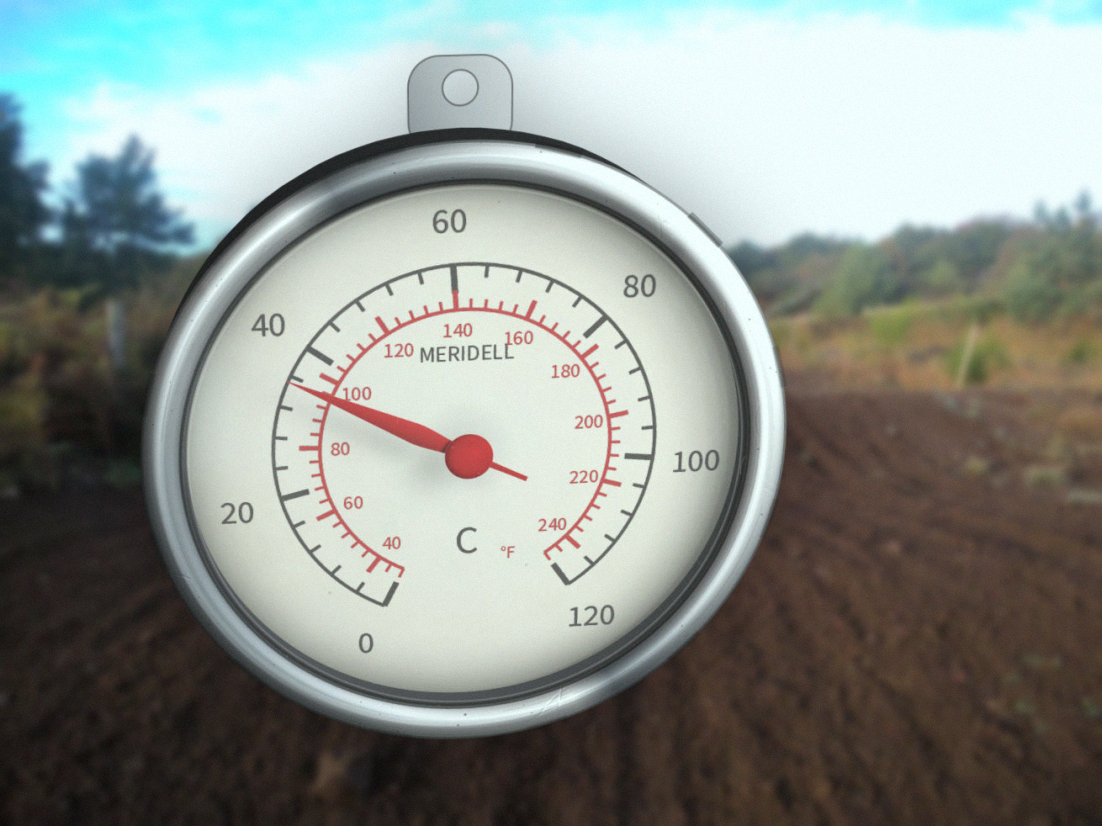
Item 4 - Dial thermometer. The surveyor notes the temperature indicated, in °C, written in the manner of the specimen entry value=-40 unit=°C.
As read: value=36 unit=°C
